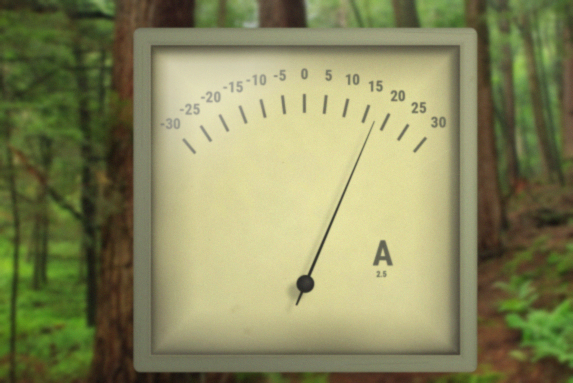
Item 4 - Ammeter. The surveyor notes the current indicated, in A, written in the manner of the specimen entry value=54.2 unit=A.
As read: value=17.5 unit=A
